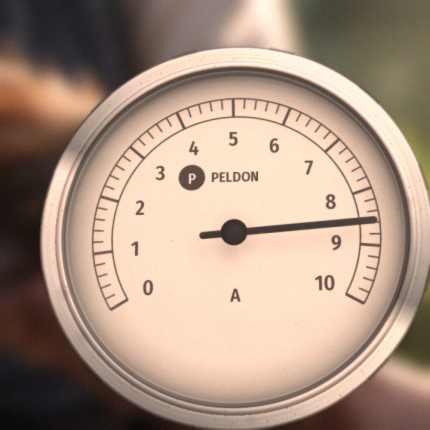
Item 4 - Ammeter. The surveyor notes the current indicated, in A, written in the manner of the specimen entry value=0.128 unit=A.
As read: value=8.6 unit=A
